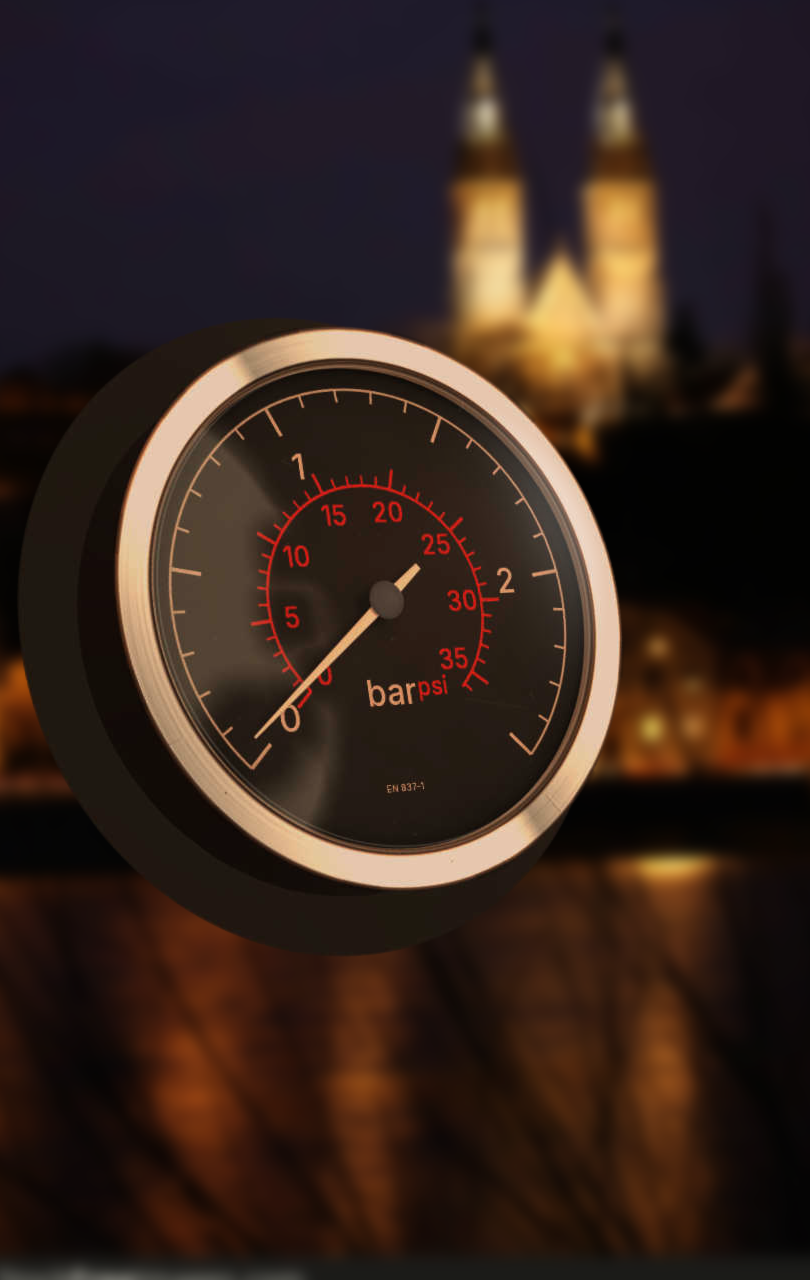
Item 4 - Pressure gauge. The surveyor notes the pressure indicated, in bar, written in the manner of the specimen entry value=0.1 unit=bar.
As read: value=0.05 unit=bar
